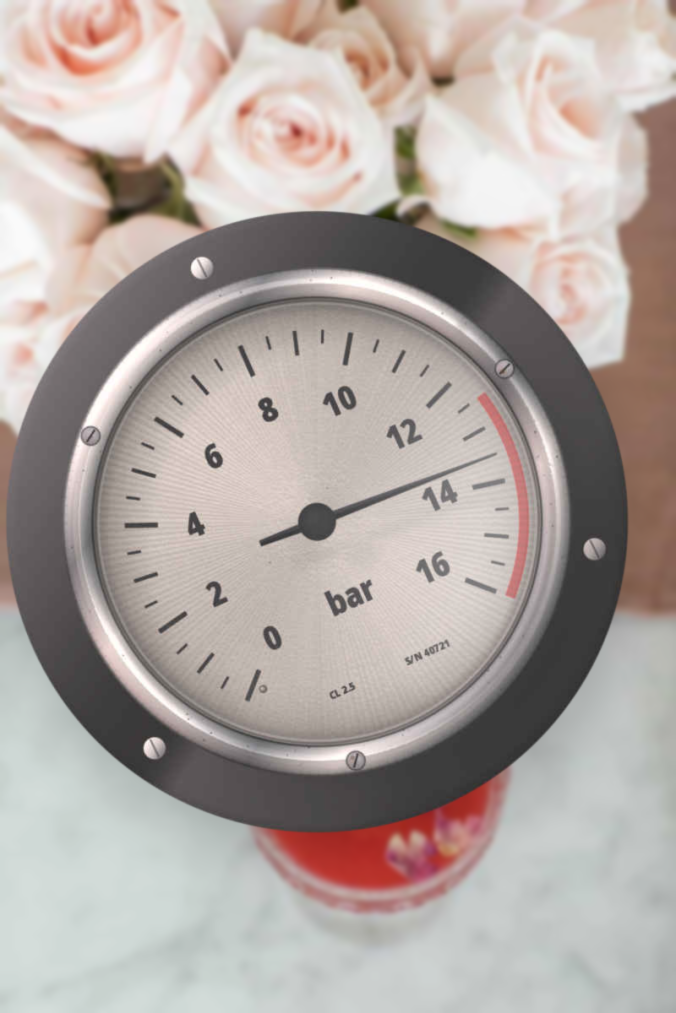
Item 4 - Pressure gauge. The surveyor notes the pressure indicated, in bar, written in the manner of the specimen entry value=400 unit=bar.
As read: value=13.5 unit=bar
